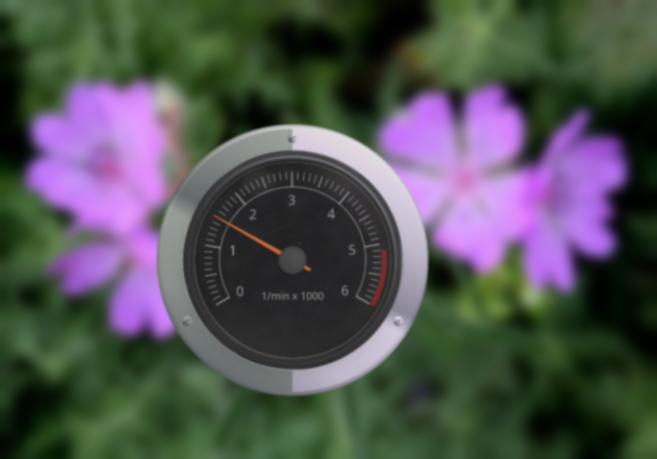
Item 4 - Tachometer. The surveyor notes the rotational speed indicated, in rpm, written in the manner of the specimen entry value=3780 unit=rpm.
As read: value=1500 unit=rpm
